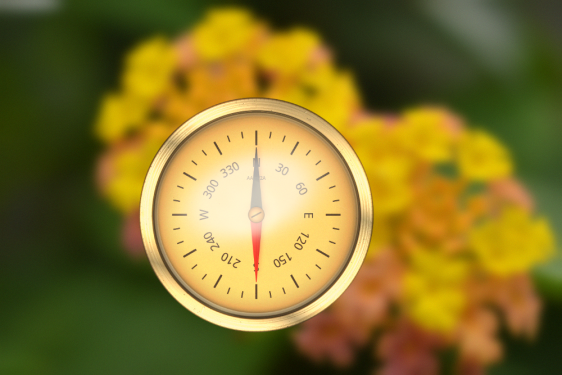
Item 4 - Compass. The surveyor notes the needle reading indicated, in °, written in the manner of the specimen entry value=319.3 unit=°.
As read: value=180 unit=°
